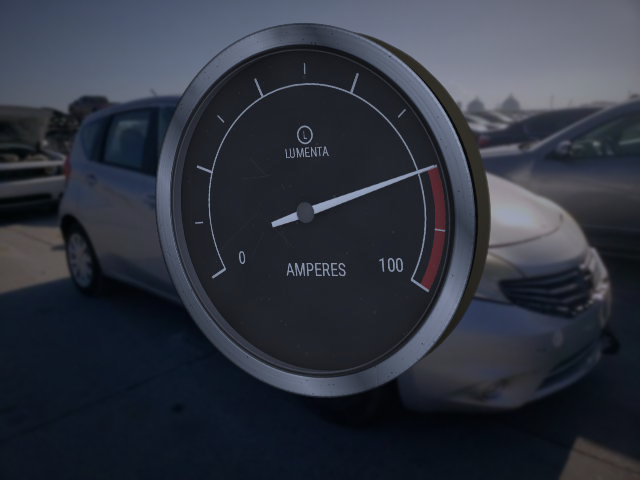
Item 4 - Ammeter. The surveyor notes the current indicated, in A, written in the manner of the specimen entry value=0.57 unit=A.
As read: value=80 unit=A
